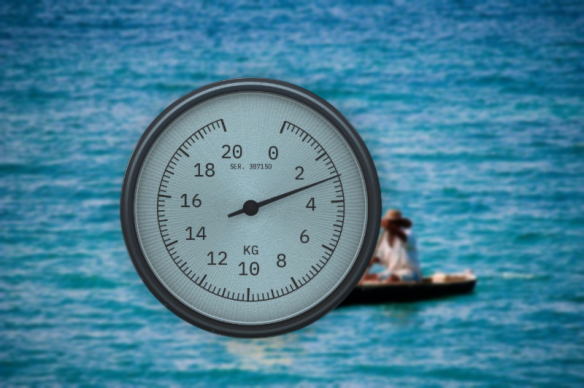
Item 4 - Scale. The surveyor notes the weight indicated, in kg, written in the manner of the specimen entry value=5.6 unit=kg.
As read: value=3 unit=kg
